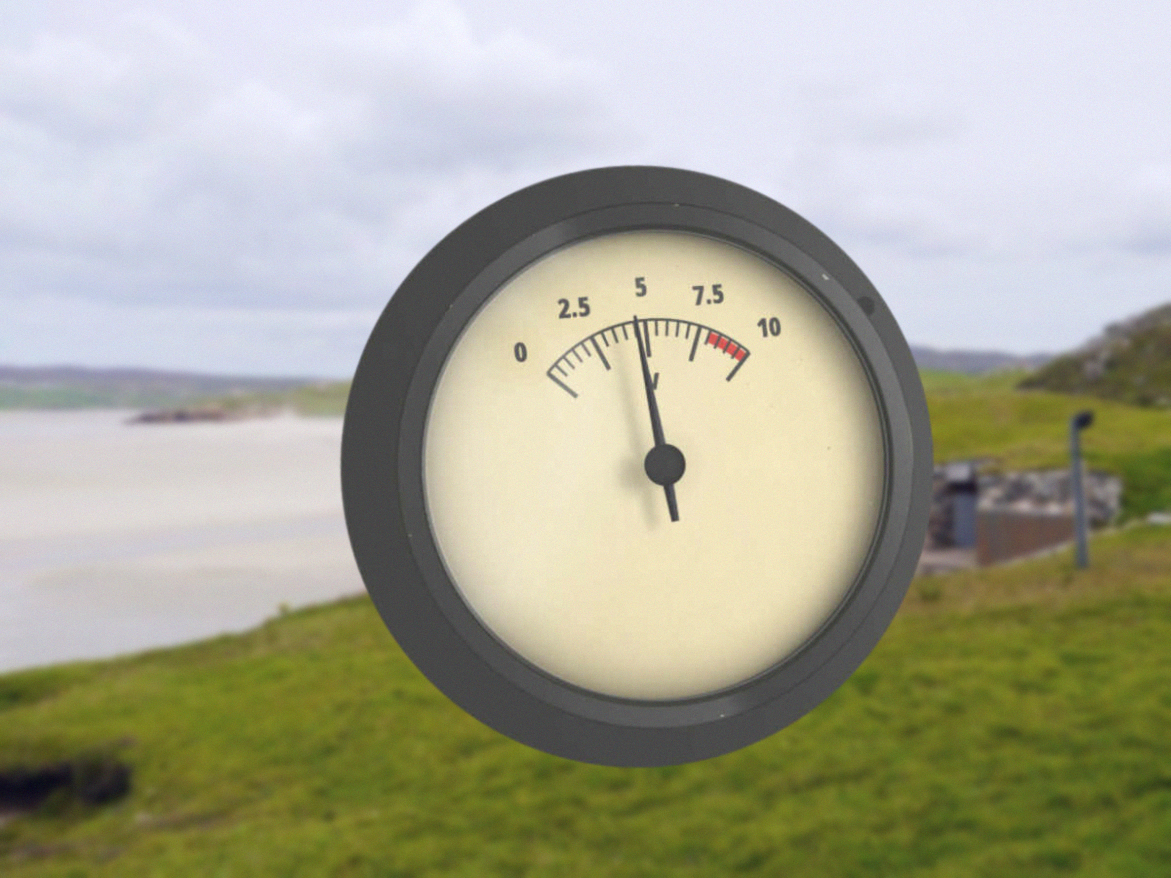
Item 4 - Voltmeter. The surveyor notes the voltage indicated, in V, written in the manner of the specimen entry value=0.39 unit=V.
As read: value=4.5 unit=V
